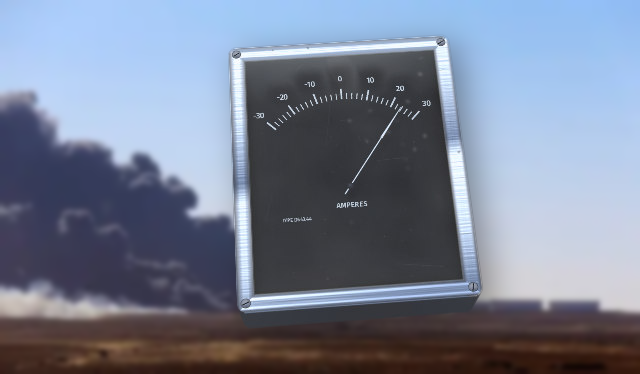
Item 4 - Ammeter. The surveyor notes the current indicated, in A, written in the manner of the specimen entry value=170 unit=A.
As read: value=24 unit=A
